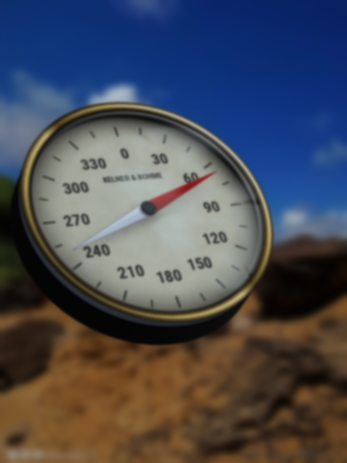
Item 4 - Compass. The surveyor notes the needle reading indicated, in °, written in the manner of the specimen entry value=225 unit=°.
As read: value=67.5 unit=°
